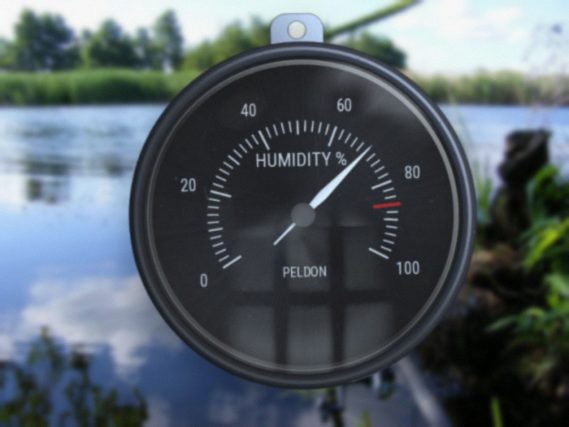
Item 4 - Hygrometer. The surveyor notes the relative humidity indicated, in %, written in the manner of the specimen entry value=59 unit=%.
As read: value=70 unit=%
